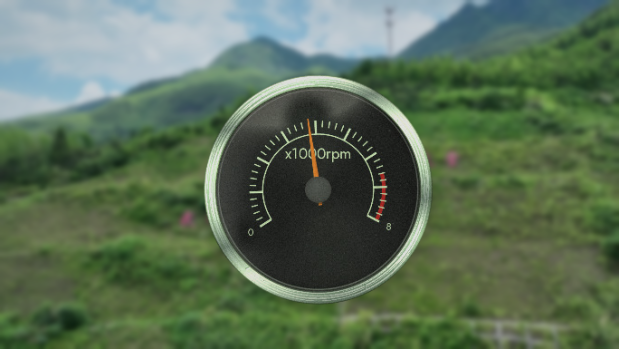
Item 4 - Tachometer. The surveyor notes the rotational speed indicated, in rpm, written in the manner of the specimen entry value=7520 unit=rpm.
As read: value=3800 unit=rpm
